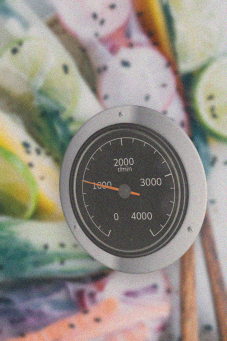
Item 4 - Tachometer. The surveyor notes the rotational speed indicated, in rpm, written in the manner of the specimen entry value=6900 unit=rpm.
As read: value=1000 unit=rpm
